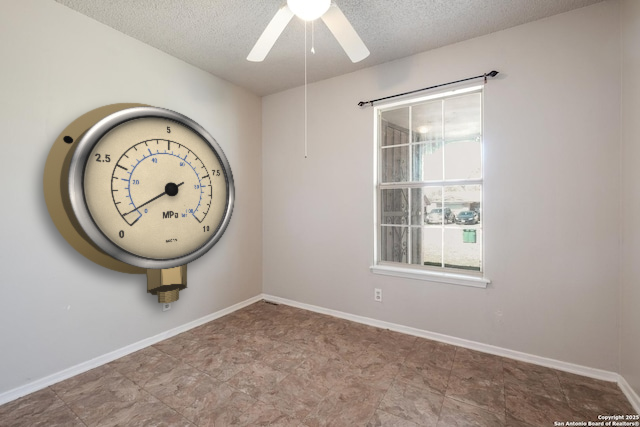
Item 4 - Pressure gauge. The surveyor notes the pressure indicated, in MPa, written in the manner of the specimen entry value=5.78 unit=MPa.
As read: value=0.5 unit=MPa
